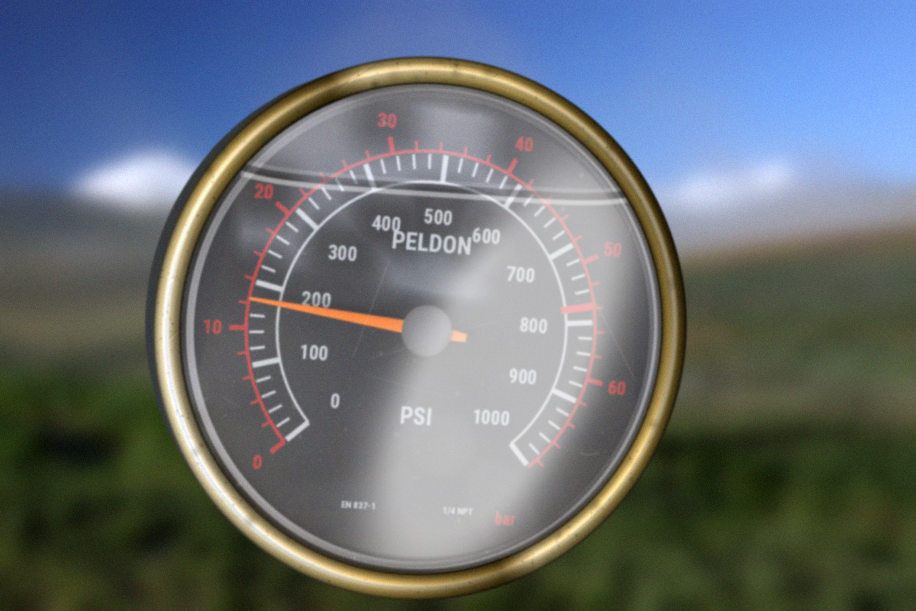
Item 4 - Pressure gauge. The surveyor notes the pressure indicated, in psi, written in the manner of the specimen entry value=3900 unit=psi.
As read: value=180 unit=psi
